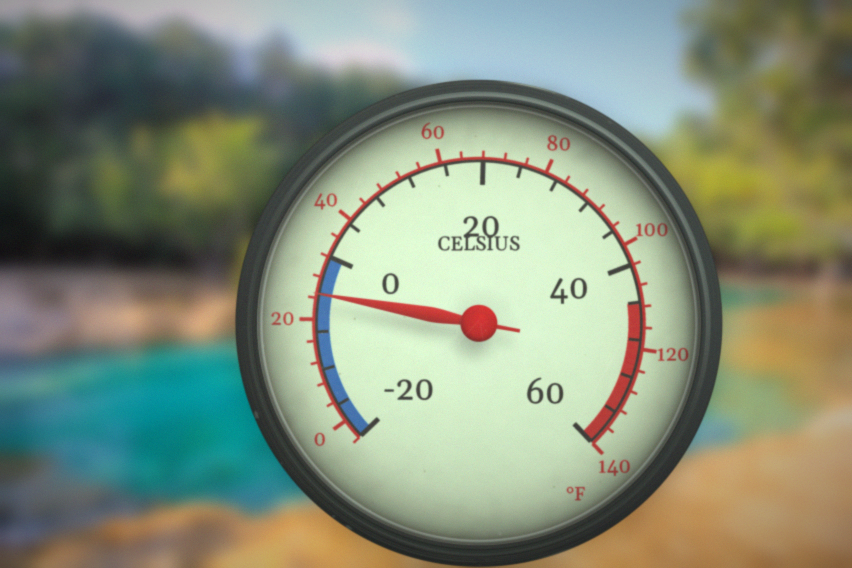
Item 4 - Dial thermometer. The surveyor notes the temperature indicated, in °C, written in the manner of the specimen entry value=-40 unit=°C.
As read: value=-4 unit=°C
